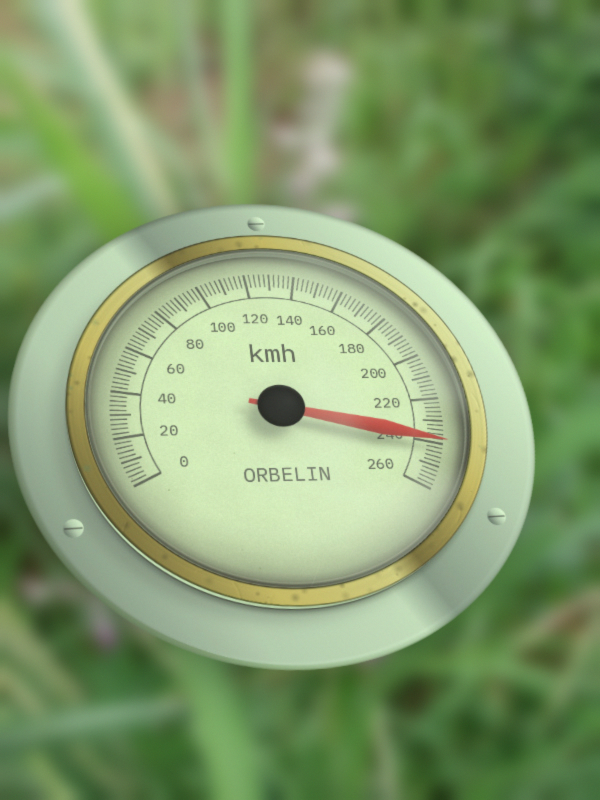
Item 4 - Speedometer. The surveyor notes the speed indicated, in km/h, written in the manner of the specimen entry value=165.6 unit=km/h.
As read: value=240 unit=km/h
